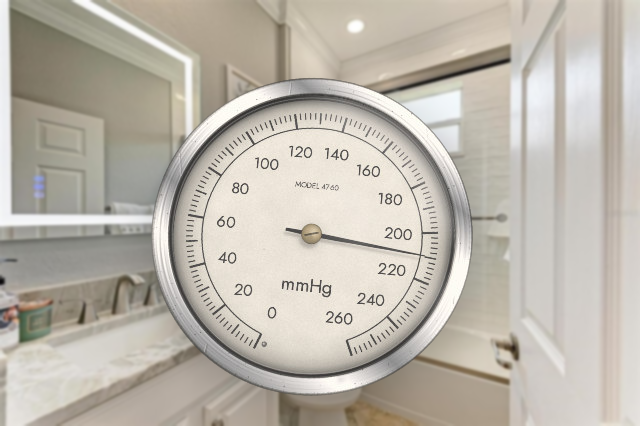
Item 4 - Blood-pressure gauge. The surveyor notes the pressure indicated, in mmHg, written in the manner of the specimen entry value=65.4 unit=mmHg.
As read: value=210 unit=mmHg
